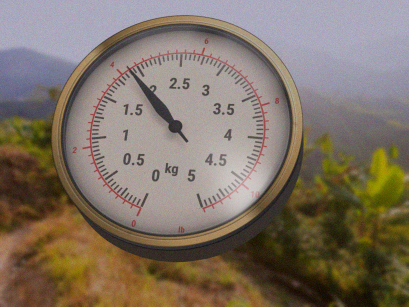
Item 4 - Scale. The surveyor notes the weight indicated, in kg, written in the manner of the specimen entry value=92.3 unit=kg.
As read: value=1.9 unit=kg
